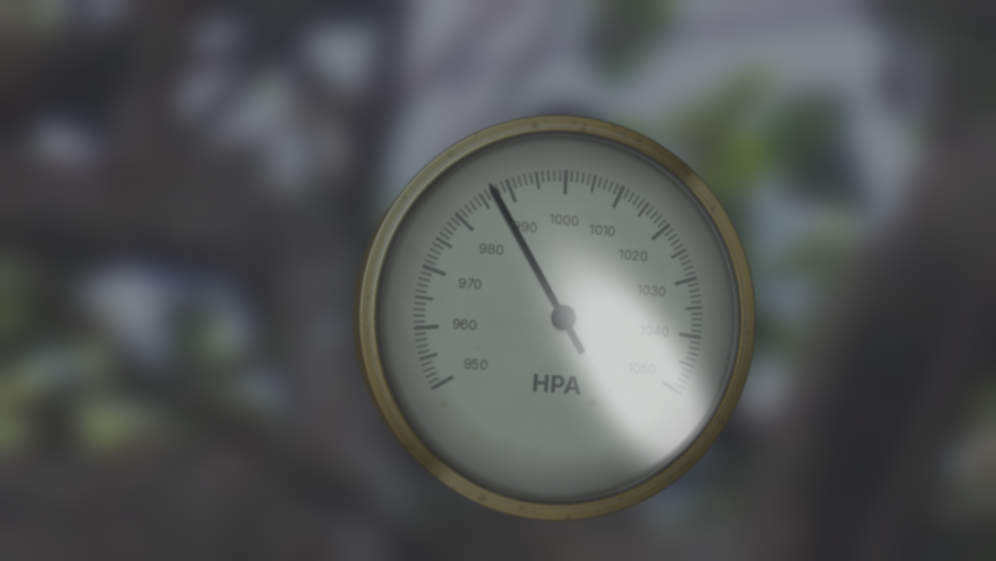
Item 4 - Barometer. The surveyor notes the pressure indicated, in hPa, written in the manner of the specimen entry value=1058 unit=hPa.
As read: value=987 unit=hPa
